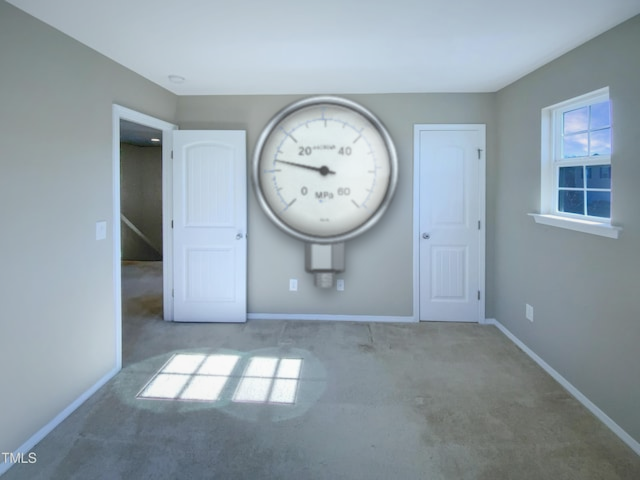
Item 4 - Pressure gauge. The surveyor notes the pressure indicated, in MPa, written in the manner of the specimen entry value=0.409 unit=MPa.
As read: value=12.5 unit=MPa
